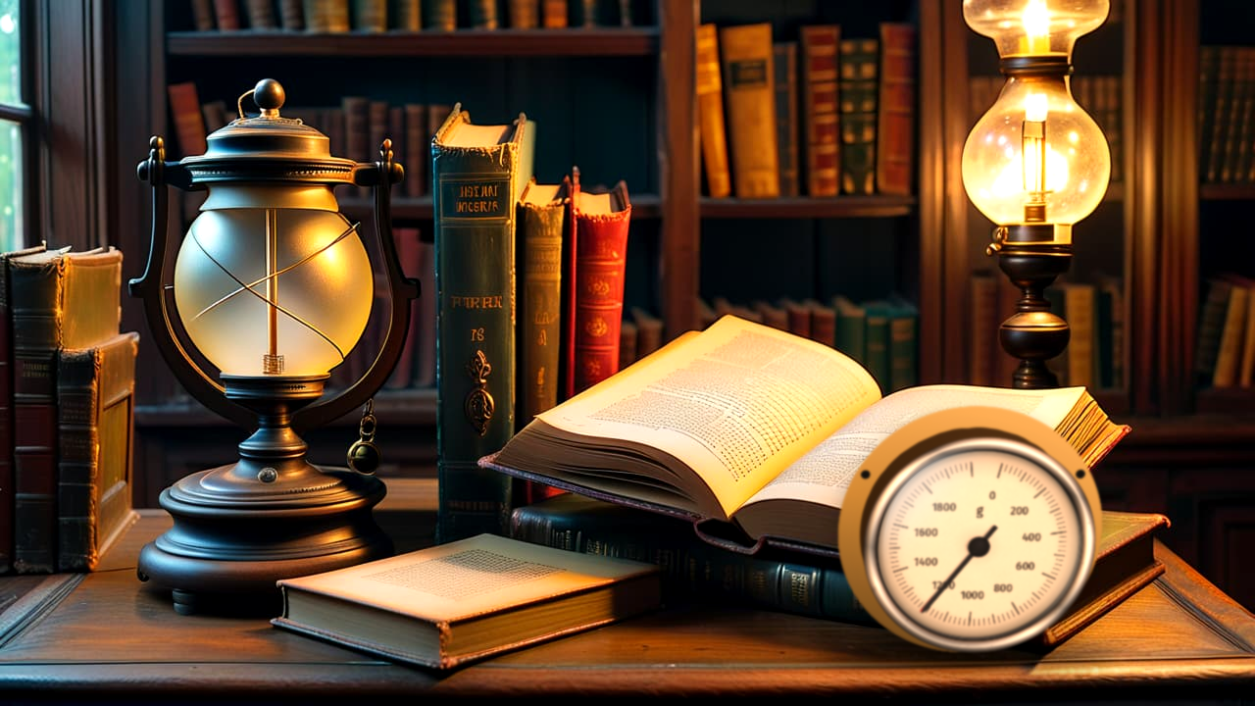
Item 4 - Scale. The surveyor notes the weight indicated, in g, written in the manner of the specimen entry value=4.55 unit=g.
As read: value=1200 unit=g
